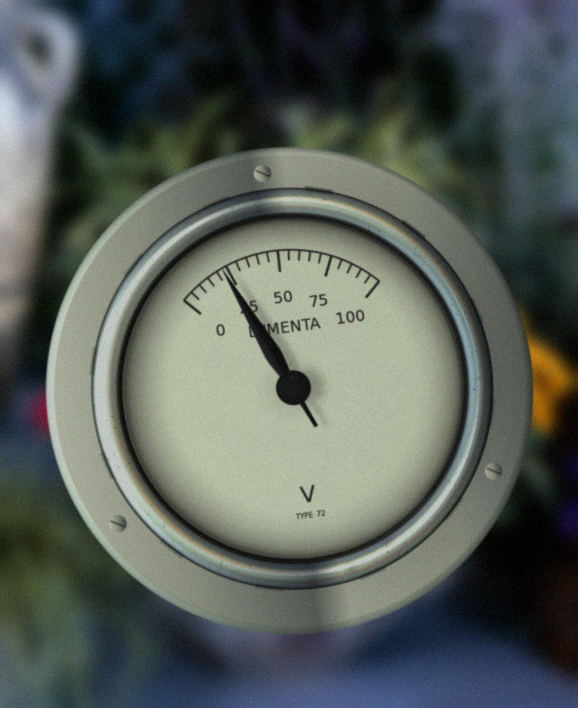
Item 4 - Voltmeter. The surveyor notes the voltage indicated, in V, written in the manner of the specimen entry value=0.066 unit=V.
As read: value=22.5 unit=V
